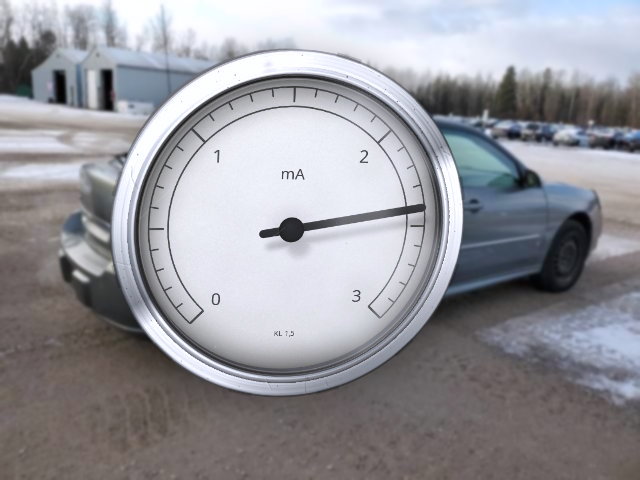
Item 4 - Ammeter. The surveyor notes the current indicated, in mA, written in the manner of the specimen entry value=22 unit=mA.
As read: value=2.4 unit=mA
